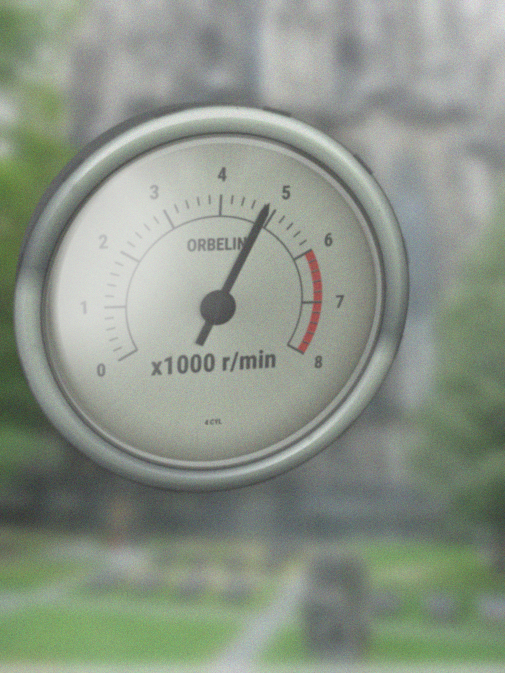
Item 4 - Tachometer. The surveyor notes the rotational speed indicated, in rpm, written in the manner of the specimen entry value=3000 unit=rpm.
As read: value=4800 unit=rpm
